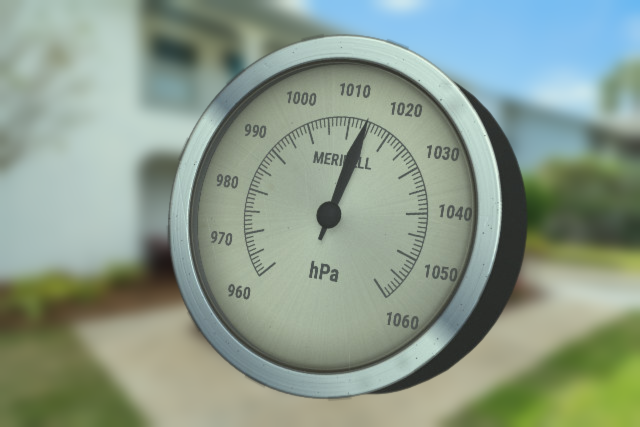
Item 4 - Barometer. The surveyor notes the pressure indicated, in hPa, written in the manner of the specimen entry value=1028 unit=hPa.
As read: value=1015 unit=hPa
